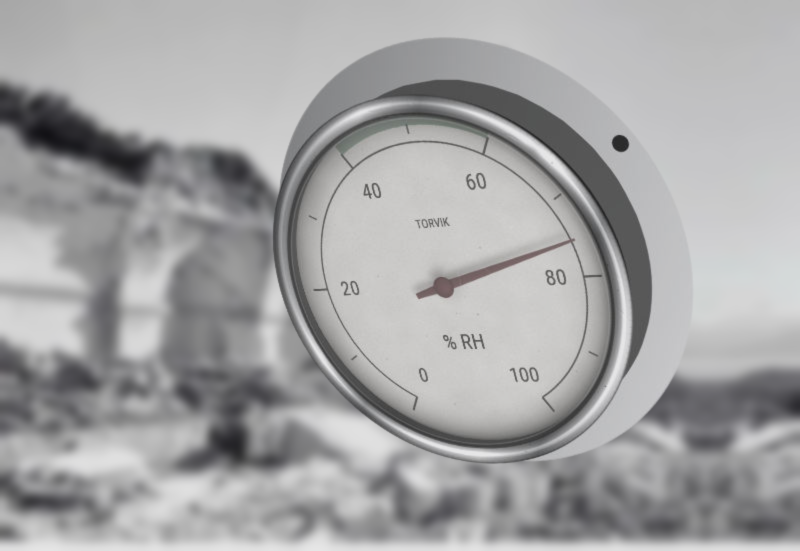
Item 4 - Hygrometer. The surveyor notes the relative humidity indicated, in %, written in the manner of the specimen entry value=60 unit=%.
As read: value=75 unit=%
